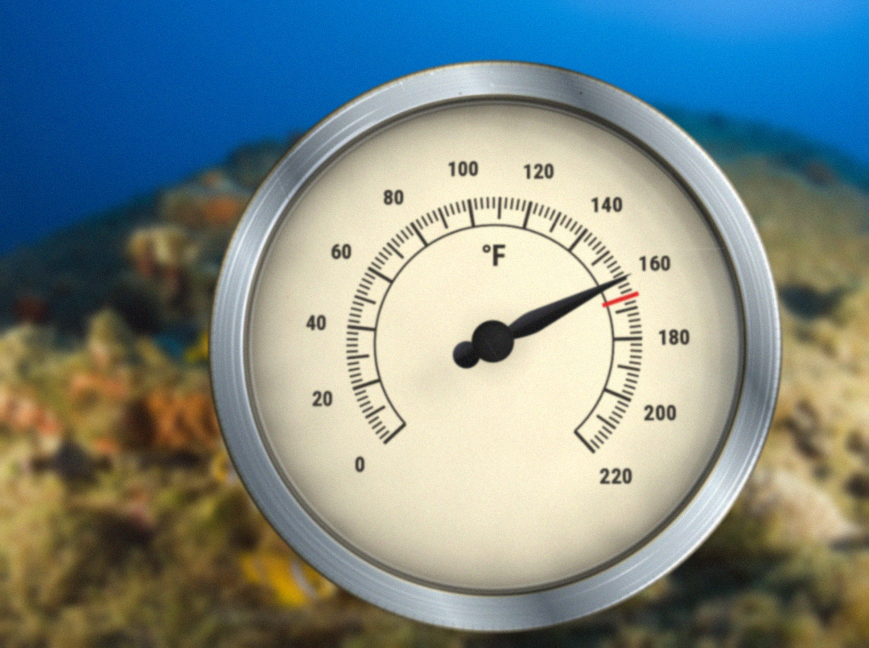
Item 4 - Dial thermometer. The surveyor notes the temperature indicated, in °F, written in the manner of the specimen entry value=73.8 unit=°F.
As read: value=160 unit=°F
